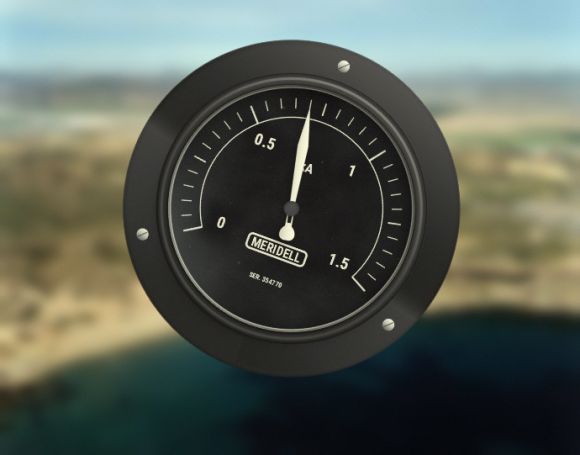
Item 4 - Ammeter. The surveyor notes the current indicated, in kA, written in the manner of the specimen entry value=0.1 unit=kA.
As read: value=0.7 unit=kA
